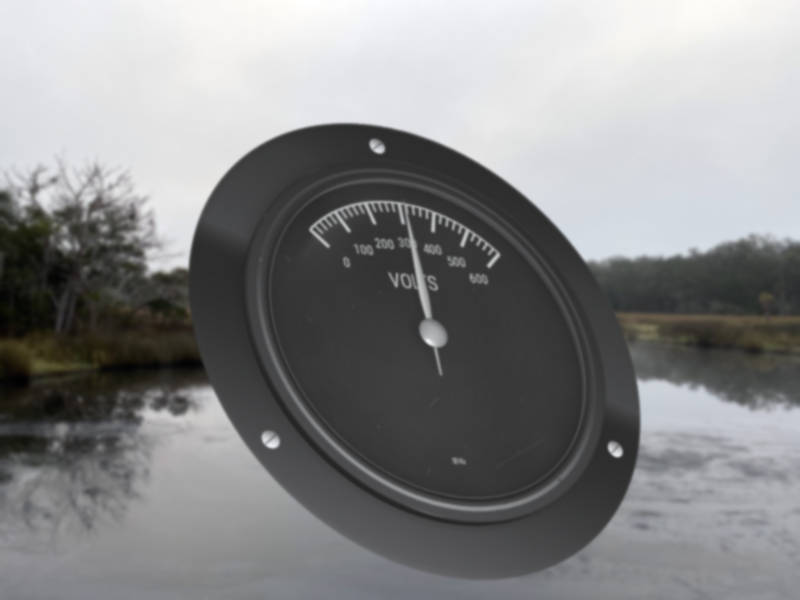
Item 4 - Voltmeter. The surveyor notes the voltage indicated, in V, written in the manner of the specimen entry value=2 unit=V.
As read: value=300 unit=V
